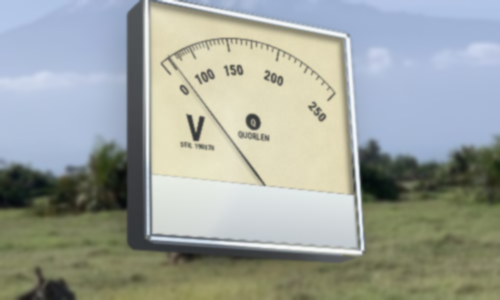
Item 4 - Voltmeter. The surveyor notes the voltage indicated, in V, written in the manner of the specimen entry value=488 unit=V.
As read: value=50 unit=V
